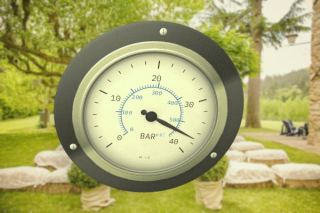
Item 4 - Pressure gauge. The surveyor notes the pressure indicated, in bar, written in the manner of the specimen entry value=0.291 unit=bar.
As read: value=37 unit=bar
